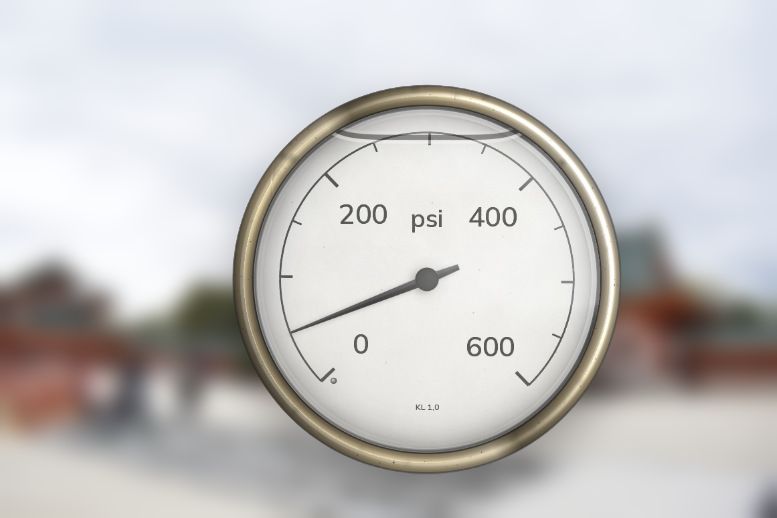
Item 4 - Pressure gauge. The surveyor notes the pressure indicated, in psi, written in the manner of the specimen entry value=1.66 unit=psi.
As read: value=50 unit=psi
